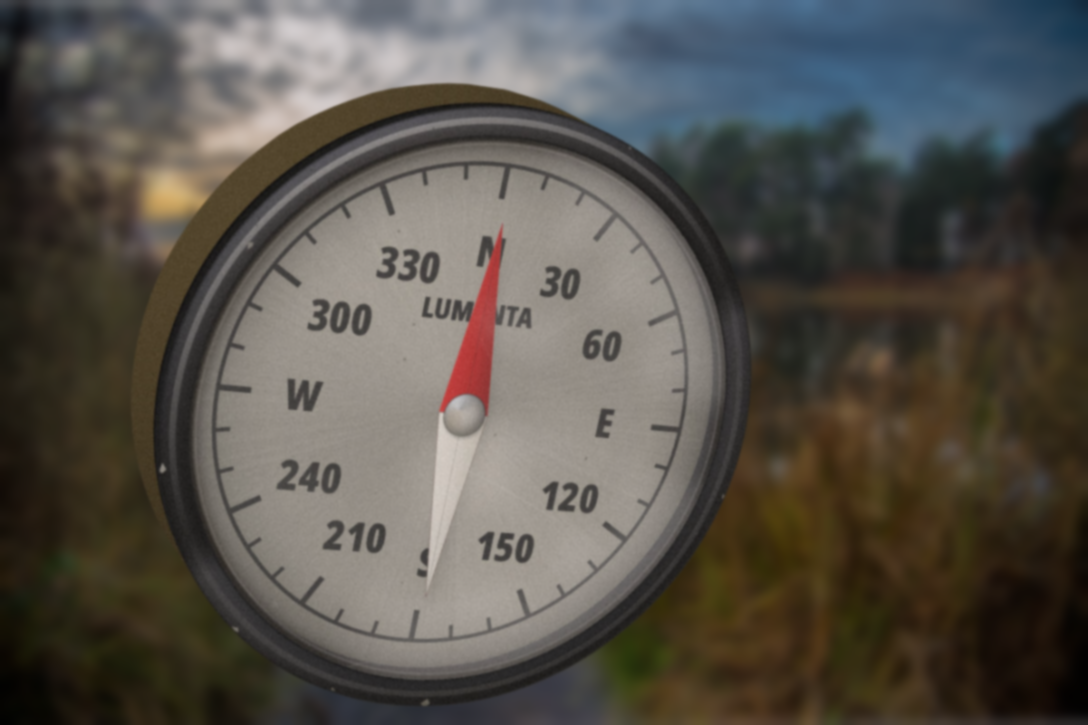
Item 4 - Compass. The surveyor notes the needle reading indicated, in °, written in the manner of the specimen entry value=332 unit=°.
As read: value=0 unit=°
